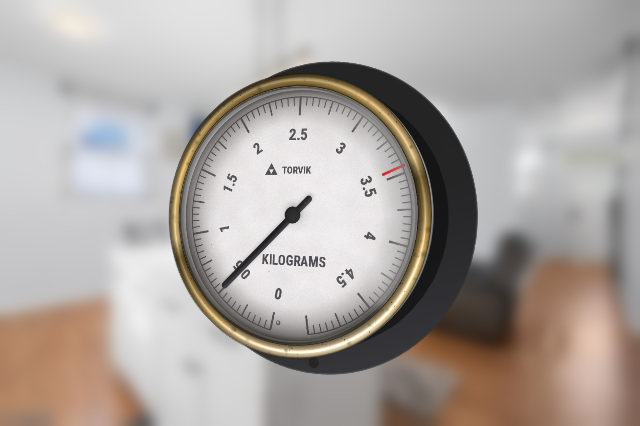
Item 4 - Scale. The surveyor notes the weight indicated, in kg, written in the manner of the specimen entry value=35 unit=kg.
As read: value=0.5 unit=kg
